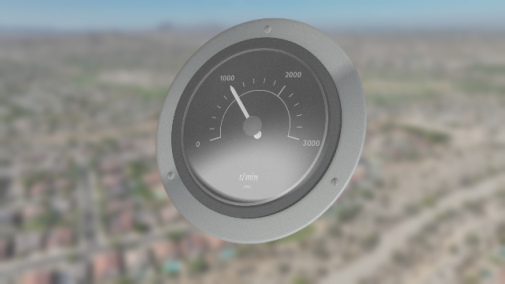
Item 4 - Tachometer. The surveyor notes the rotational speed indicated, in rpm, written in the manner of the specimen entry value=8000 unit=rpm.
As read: value=1000 unit=rpm
